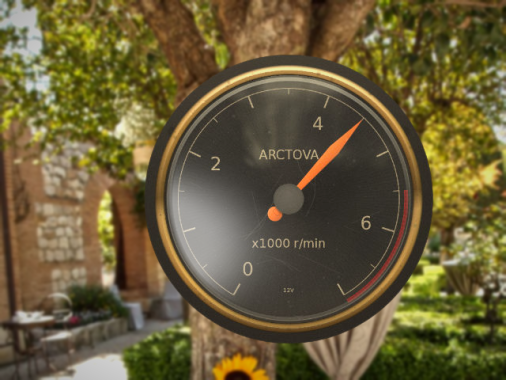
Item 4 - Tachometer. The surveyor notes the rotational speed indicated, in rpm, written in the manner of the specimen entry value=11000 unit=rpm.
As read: value=4500 unit=rpm
